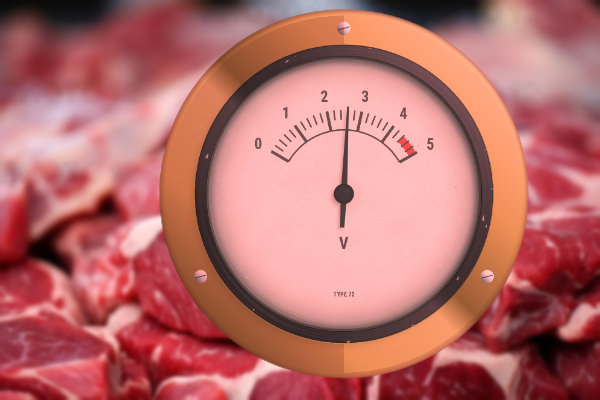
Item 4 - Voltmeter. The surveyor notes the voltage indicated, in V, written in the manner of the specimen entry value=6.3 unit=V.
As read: value=2.6 unit=V
